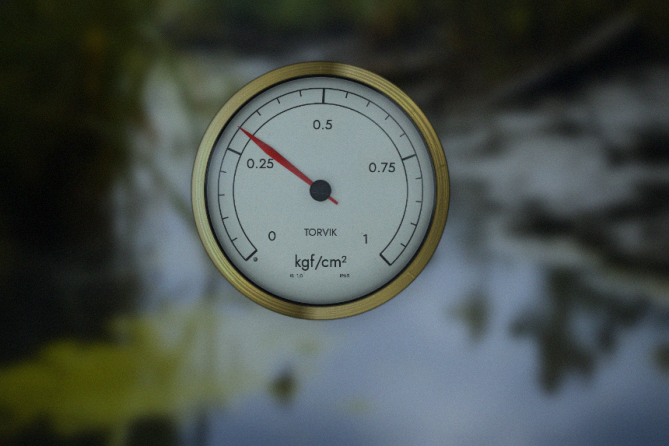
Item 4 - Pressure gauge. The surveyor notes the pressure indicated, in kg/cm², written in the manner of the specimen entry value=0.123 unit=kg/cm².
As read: value=0.3 unit=kg/cm²
